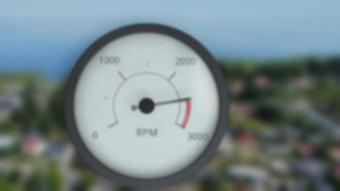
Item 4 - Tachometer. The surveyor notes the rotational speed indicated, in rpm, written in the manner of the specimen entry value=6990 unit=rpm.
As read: value=2500 unit=rpm
